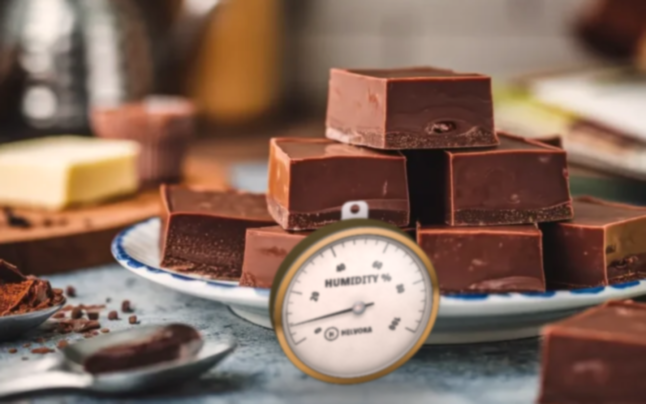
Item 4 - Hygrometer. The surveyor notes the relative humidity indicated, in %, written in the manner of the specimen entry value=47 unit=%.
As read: value=8 unit=%
